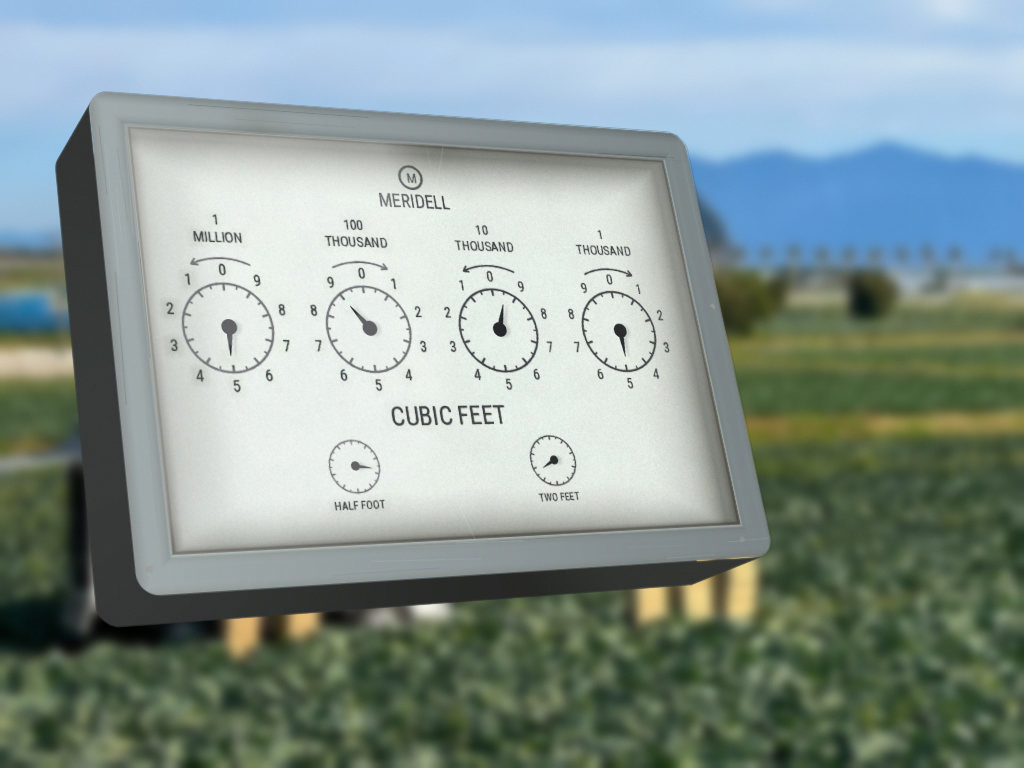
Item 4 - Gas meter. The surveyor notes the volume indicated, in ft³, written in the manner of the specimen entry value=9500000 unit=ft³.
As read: value=489500 unit=ft³
